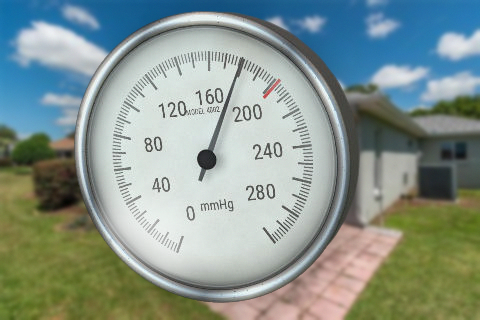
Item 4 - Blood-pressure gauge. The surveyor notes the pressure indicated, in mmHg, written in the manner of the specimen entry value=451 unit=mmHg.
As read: value=180 unit=mmHg
